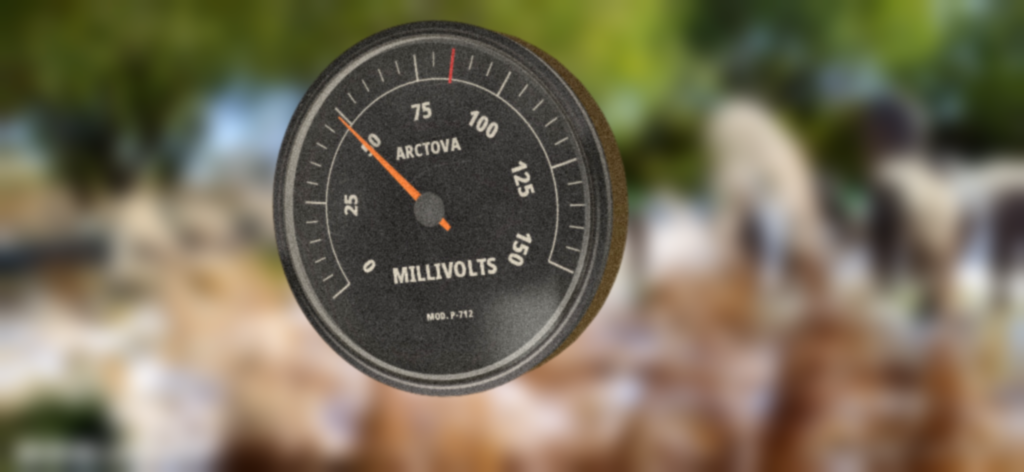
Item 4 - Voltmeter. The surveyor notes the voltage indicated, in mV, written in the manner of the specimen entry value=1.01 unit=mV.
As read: value=50 unit=mV
